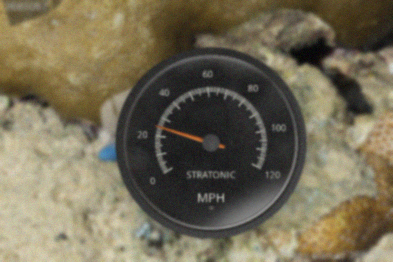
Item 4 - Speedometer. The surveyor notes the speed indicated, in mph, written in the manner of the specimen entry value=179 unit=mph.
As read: value=25 unit=mph
